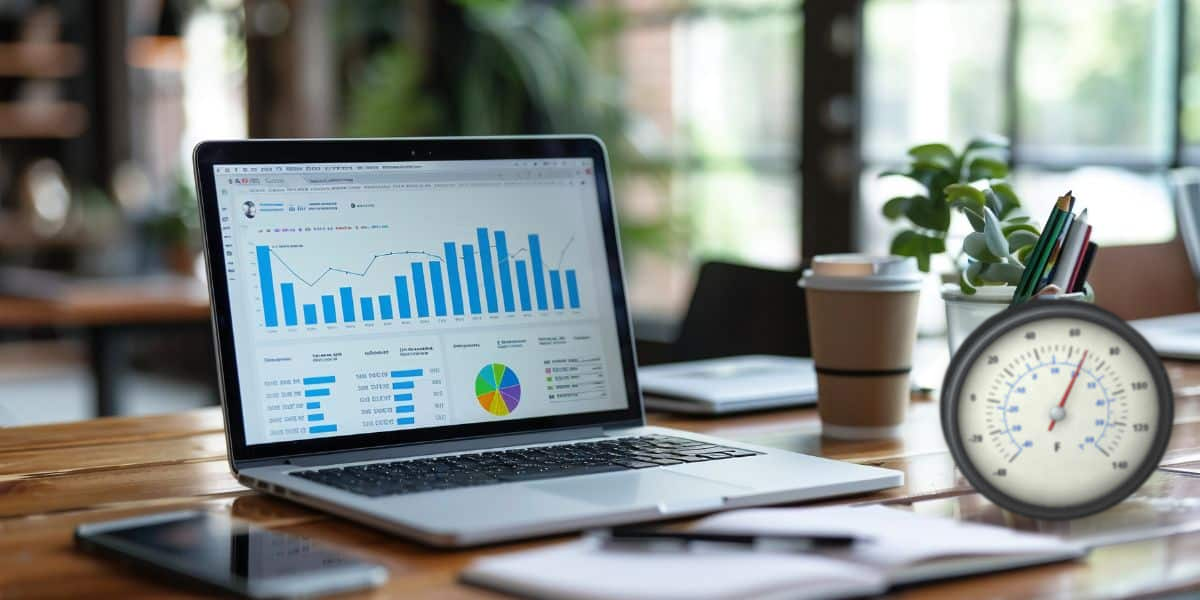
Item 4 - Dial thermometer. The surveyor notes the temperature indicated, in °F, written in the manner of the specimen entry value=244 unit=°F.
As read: value=68 unit=°F
